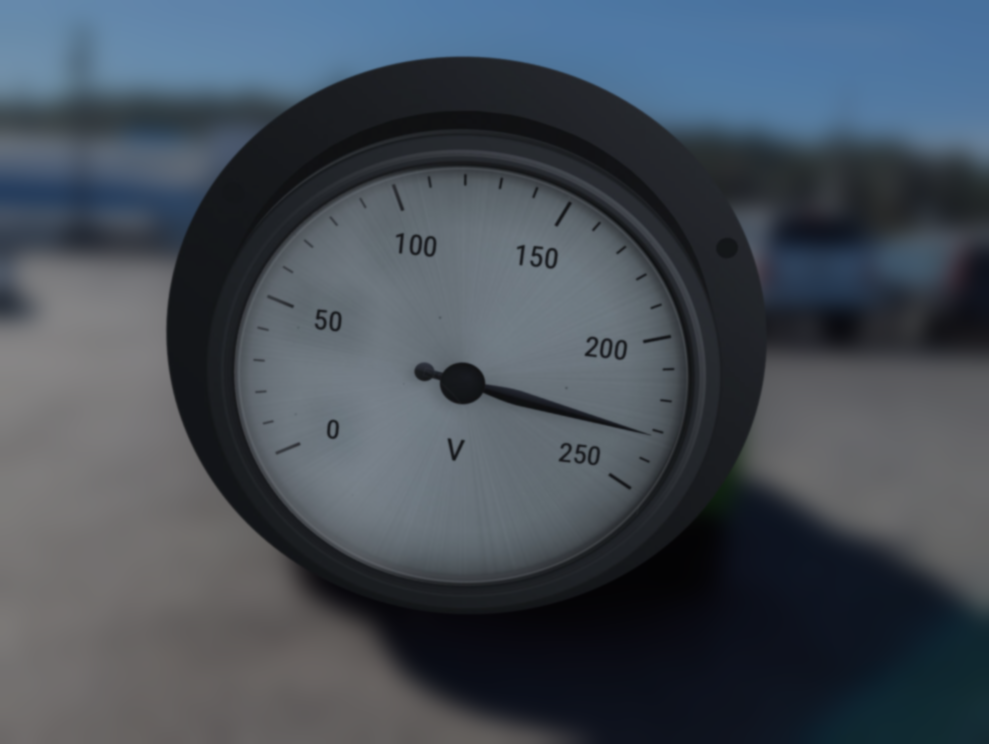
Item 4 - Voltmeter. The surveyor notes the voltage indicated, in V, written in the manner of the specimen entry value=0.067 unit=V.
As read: value=230 unit=V
